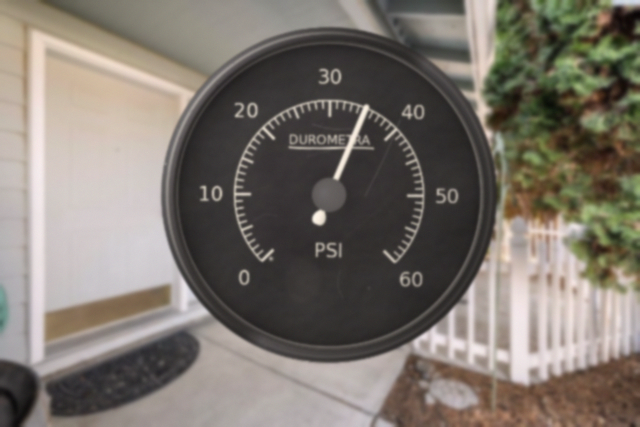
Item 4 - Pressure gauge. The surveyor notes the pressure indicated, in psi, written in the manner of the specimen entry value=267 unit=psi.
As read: value=35 unit=psi
